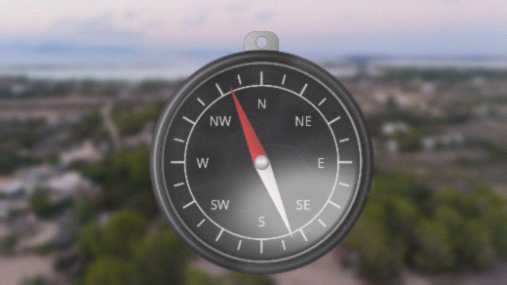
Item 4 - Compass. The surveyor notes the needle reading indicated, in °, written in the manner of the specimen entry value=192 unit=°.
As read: value=337.5 unit=°
